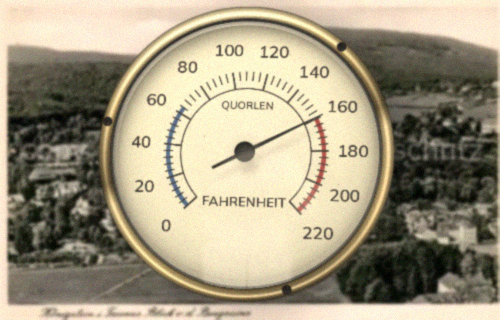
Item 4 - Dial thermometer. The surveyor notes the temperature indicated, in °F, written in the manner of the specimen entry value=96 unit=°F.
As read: value=160 unit=°F
